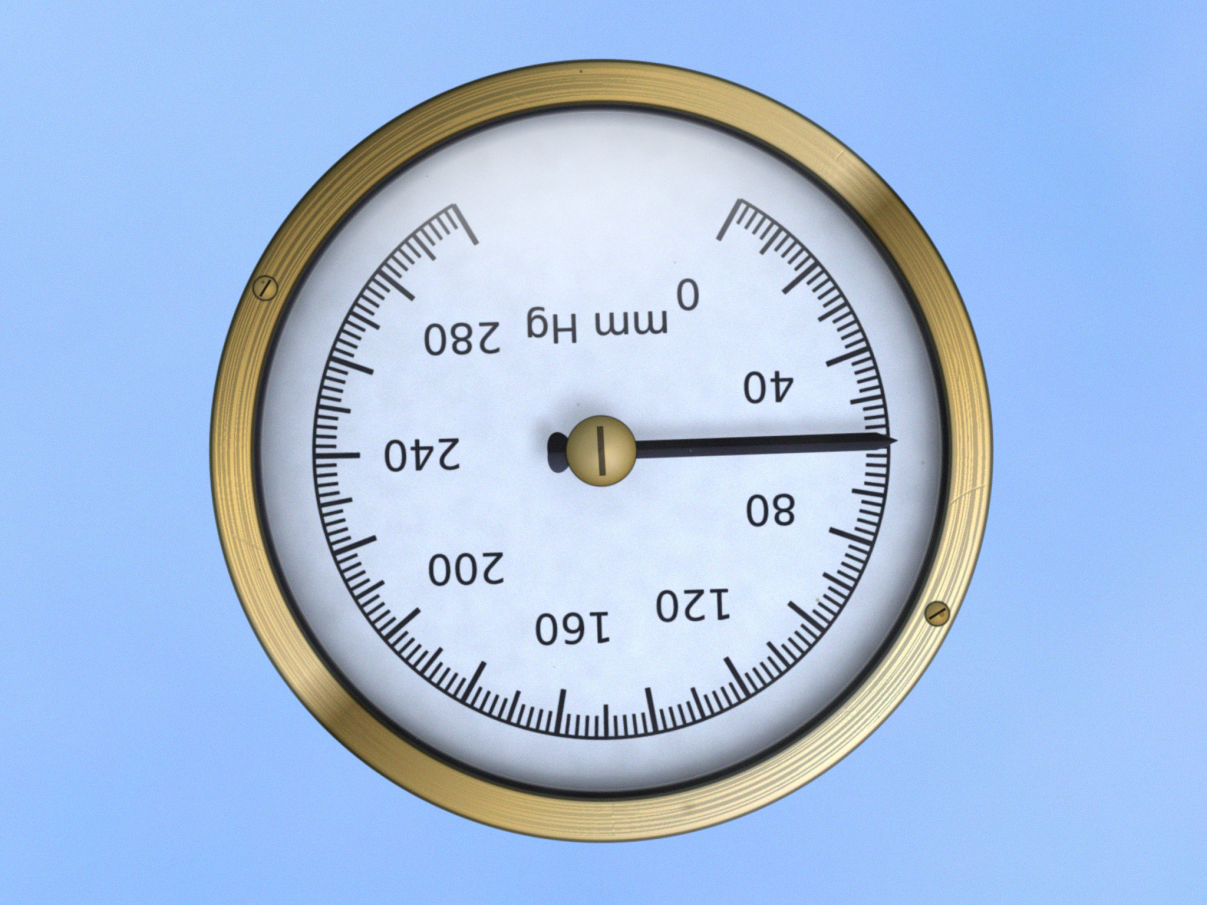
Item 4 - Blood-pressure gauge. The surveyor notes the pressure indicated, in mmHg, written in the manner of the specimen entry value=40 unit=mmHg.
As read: value=59 unit=mmHg
